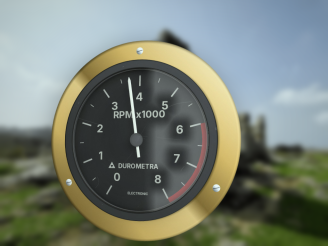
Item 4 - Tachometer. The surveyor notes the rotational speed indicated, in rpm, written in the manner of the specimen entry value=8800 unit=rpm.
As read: value=3750 unit=rpm
